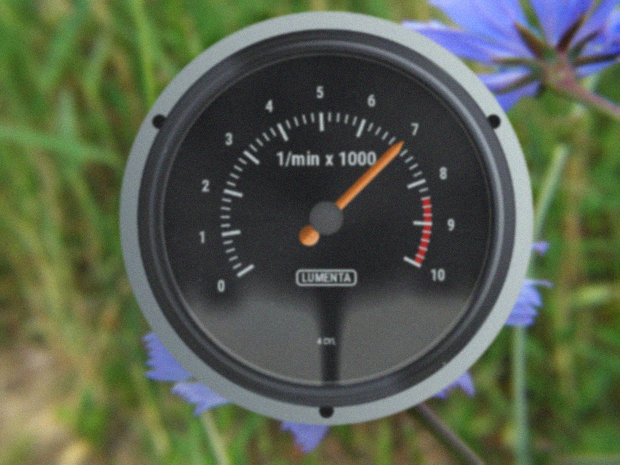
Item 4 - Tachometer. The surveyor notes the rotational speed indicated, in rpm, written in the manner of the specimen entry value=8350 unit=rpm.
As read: value=7000 unit=rpm
